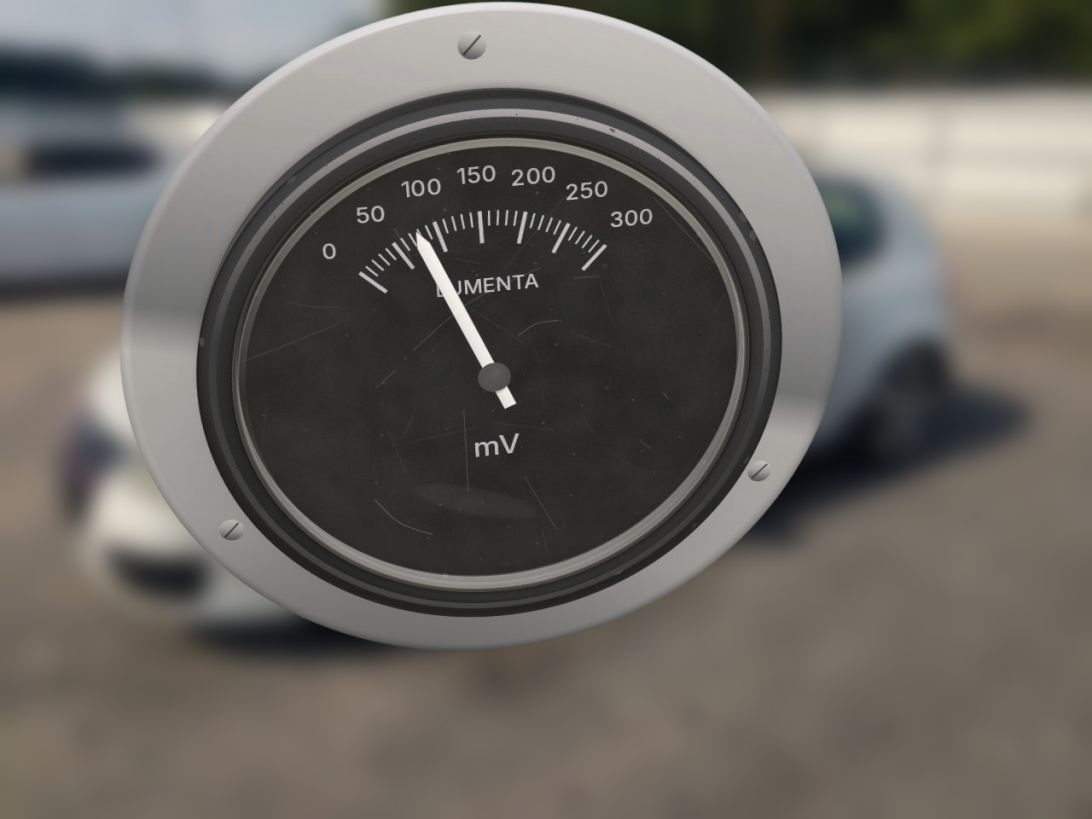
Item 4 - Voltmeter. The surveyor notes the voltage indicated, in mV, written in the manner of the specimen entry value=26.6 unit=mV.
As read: value=80 unit=mV
